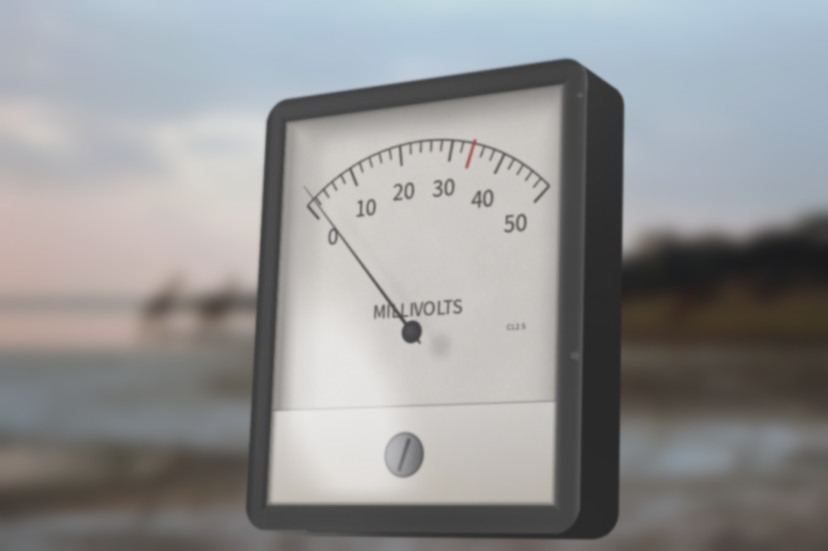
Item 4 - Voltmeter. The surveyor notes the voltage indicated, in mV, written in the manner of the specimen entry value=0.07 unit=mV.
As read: value=2 unit=mV
